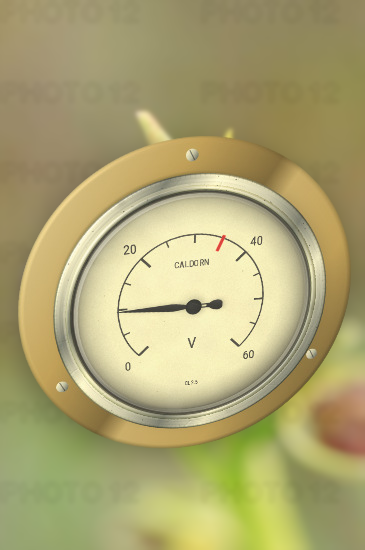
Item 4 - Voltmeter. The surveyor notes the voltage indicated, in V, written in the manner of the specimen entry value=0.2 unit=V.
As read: value=10 unit=V
